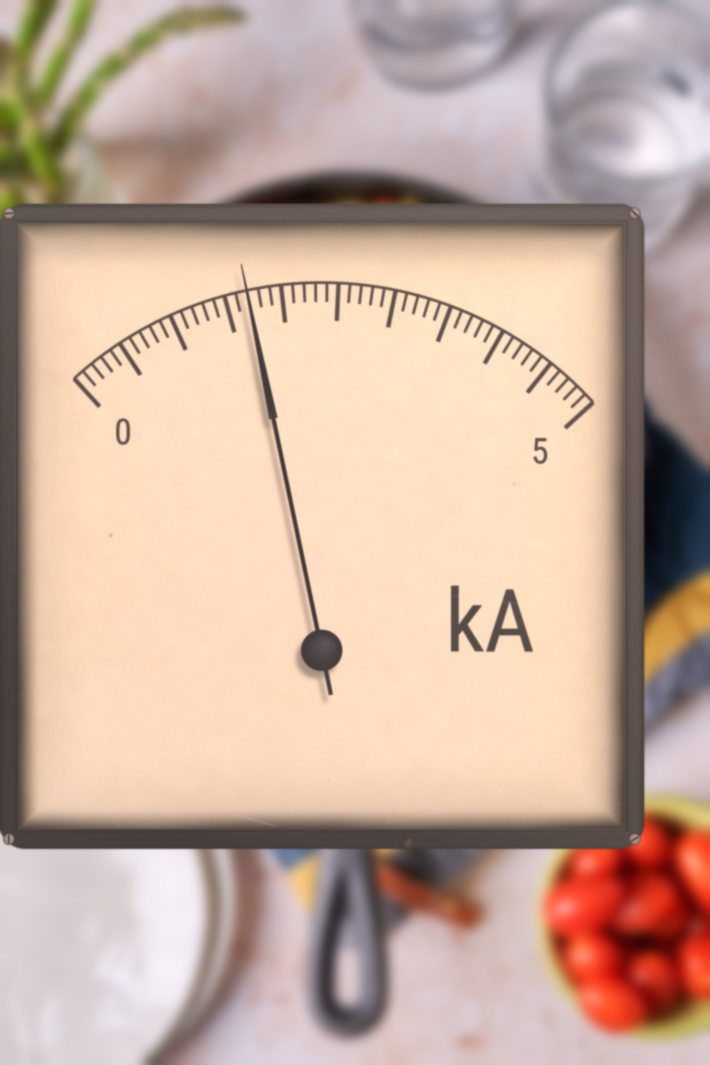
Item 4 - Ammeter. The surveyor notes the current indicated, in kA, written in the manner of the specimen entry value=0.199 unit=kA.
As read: value=1.7 unit=kA
